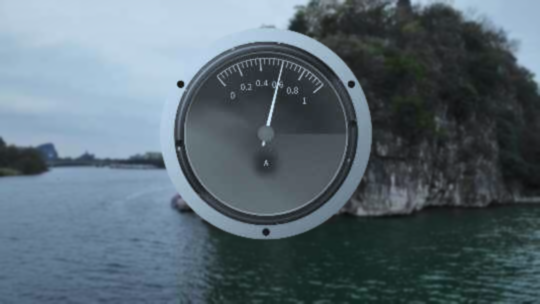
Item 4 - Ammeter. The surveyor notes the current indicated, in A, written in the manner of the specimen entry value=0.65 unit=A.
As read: value=0.6 unit=A
